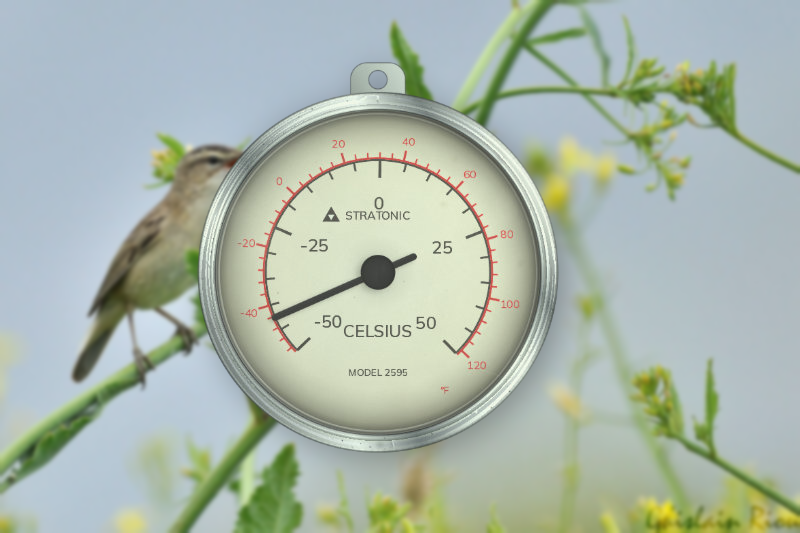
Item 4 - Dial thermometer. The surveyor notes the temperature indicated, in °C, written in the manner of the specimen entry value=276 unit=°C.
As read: value=-42.5 unit=°C
